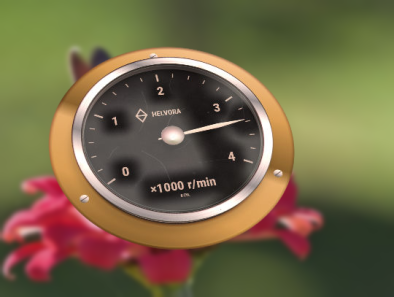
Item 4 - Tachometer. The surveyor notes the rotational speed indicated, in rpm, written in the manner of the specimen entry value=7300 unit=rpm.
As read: value=3400 unit=rpm
